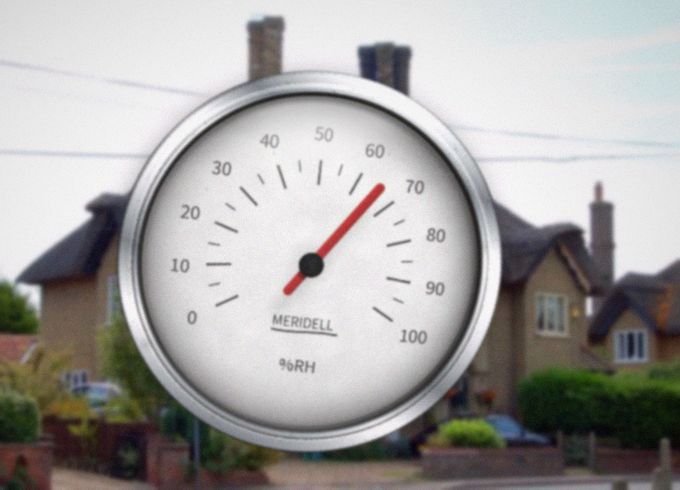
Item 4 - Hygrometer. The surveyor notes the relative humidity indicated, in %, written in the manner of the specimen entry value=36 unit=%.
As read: value=65 unit=%
